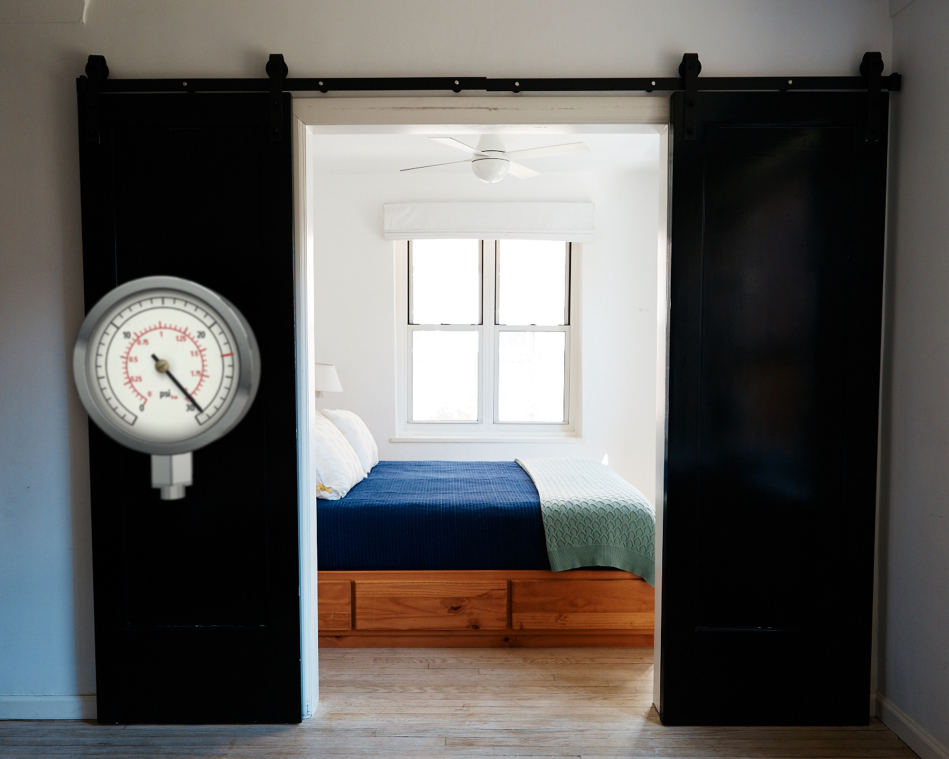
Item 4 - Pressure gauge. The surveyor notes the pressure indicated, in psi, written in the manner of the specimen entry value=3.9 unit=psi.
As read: value=29 unit=psi
